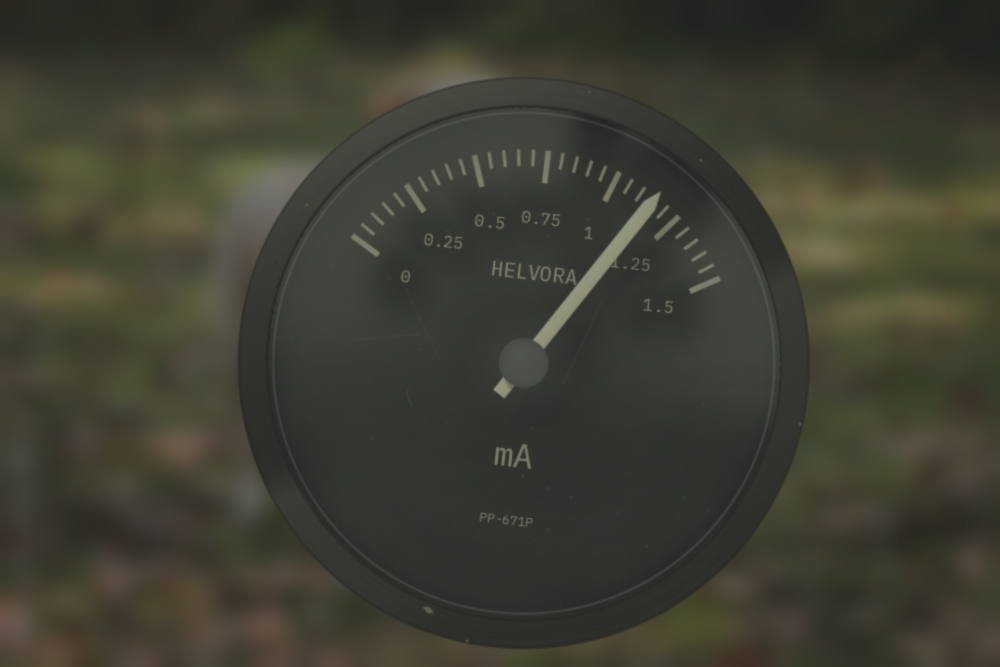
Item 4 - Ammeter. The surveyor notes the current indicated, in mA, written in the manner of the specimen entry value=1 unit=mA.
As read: value=1.15 unit=mA
